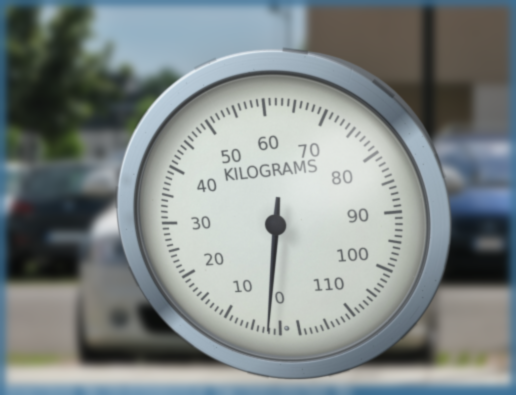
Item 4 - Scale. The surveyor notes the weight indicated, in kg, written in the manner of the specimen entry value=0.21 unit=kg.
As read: value=2 unit=kg
